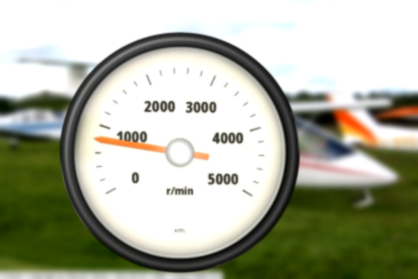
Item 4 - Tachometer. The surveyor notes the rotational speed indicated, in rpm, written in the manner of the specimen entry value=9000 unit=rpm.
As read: value=800 unit=rpm
